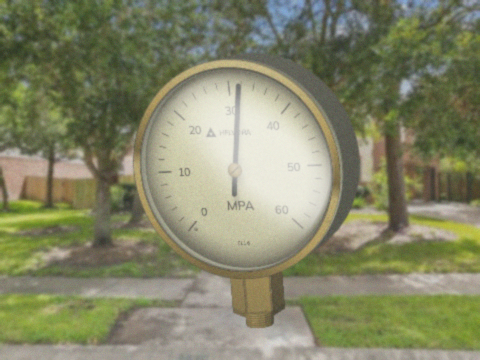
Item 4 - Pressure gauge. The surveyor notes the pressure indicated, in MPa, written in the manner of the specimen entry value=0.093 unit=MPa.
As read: value=32 unit=MPa
